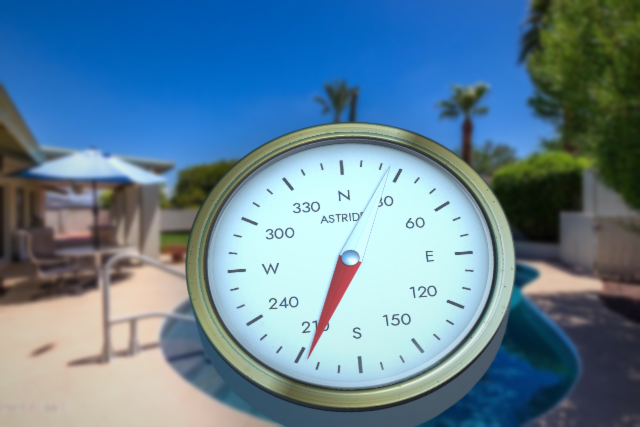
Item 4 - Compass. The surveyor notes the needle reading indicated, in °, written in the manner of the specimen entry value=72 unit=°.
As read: value=205 unit=°
